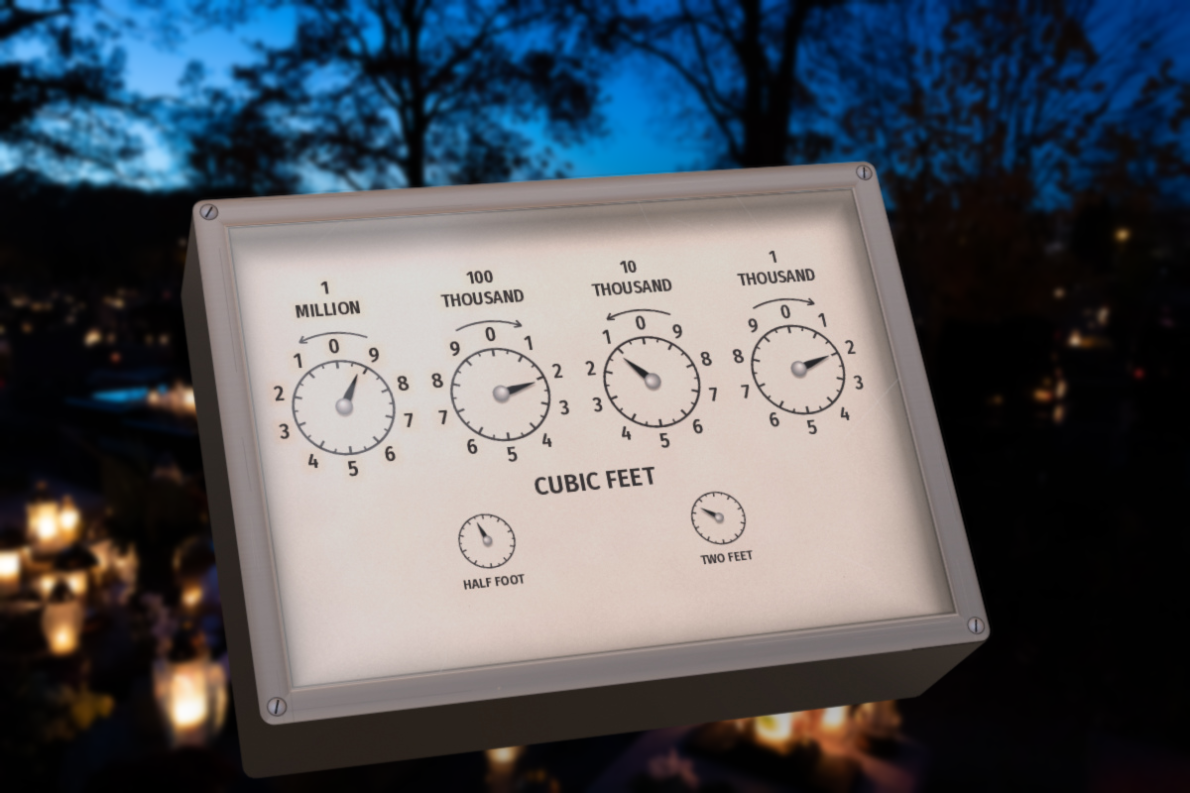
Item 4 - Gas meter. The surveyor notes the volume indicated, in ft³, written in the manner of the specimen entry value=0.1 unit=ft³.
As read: value=921200 unit=ft³
